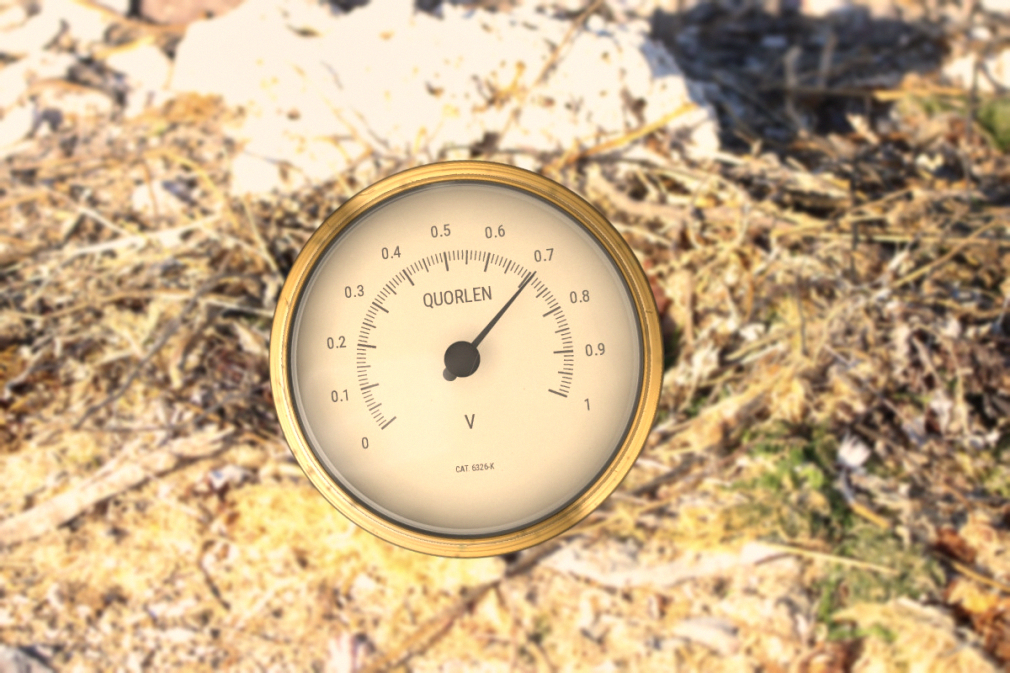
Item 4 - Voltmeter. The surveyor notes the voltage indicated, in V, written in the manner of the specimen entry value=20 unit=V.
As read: value=0.71 unit=V
